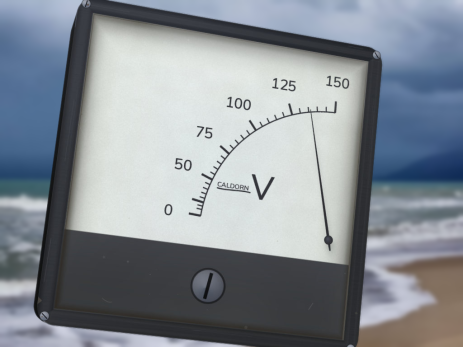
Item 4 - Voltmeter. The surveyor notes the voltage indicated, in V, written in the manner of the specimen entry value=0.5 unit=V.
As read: value=135 unit=V
